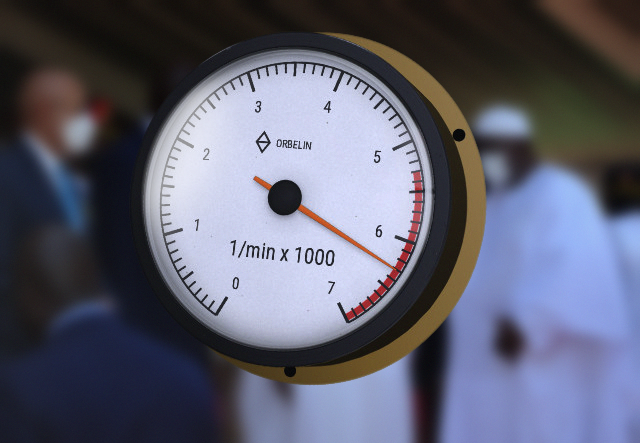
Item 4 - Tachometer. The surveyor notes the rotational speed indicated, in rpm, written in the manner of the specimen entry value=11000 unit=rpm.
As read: value=6300 unit=rpm
